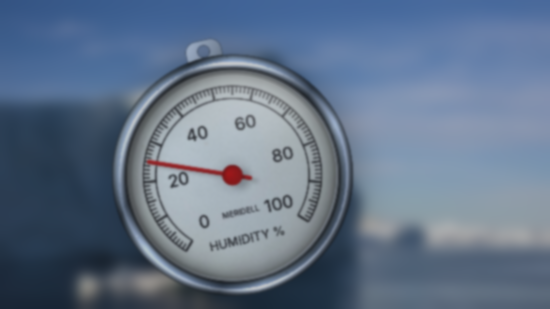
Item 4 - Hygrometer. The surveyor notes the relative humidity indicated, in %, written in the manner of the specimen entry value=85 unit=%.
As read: value=25 unit=%
